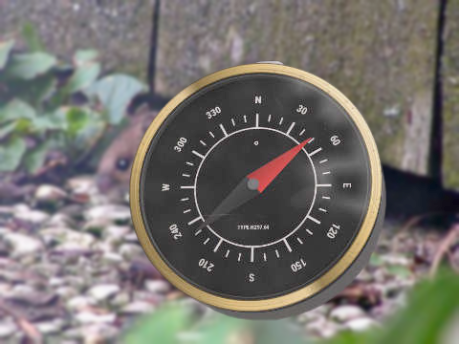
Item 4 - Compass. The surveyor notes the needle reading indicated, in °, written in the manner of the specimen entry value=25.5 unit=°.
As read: value=50 unit=°
